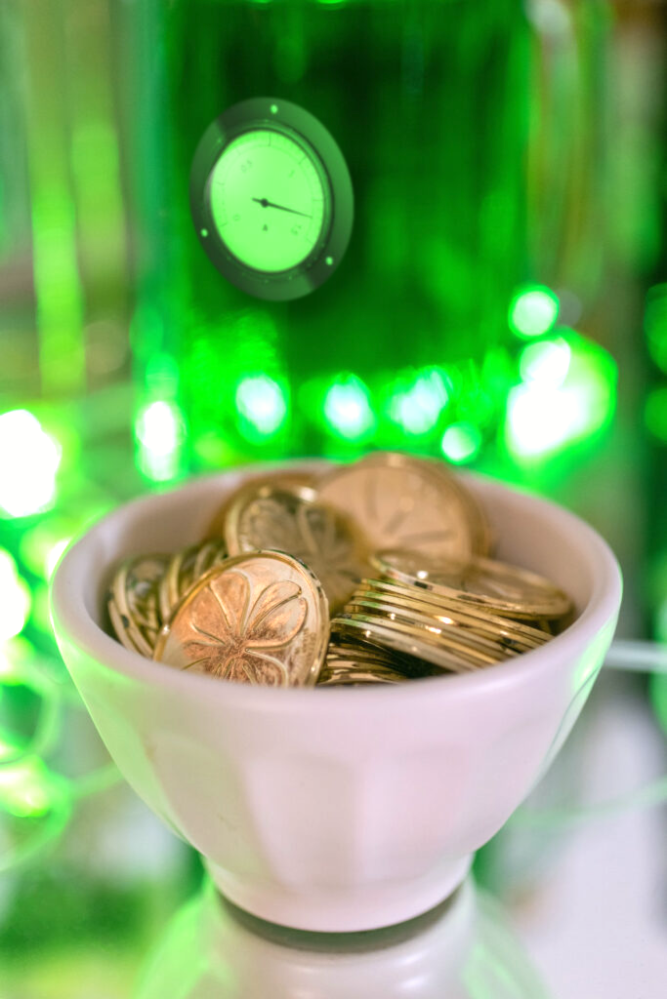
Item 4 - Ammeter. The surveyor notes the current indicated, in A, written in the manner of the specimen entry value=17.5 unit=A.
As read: value=1.35 unit=A
